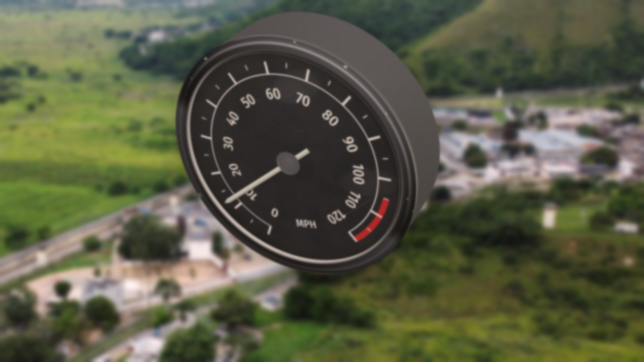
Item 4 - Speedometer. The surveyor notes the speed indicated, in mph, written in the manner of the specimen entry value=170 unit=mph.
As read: value=12.5 unit=mph
